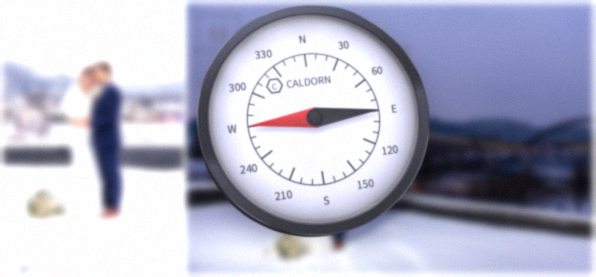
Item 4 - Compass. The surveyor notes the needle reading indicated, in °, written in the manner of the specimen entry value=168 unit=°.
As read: value=270 unit=°
